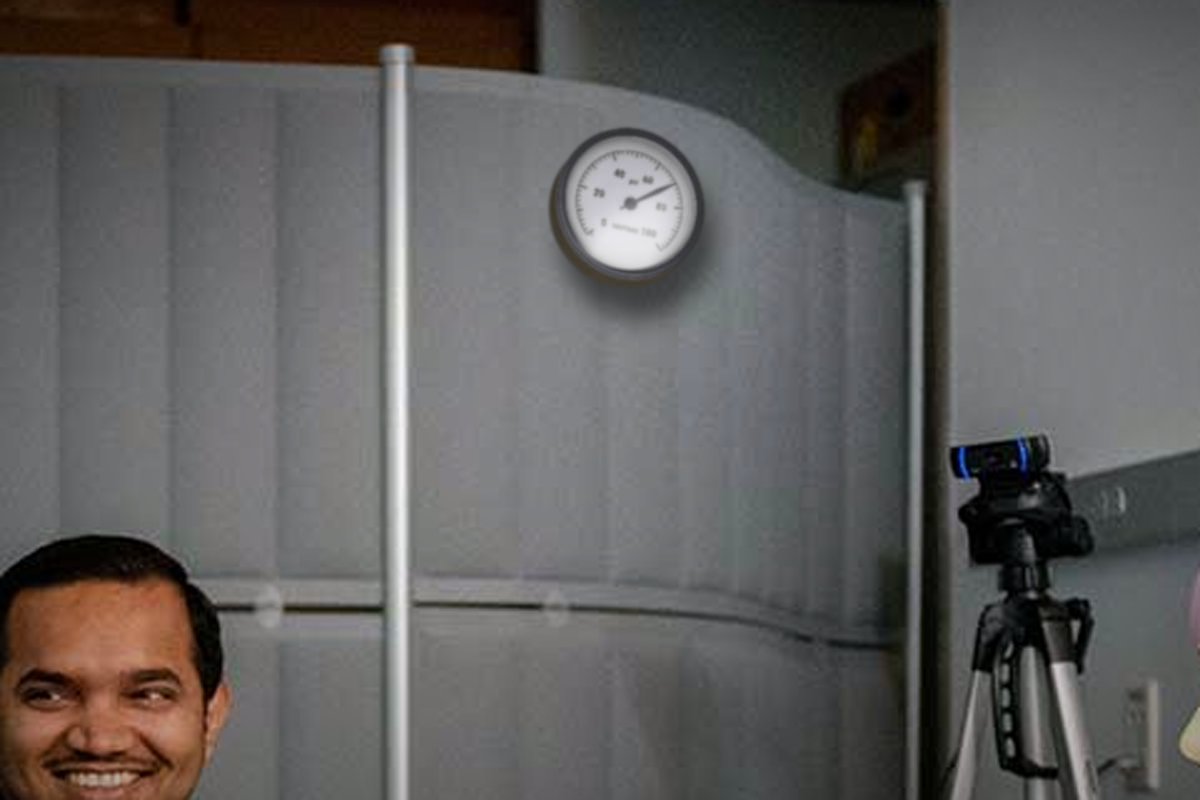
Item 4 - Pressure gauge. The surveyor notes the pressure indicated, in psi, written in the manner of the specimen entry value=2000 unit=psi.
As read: value=70 unit=psi
